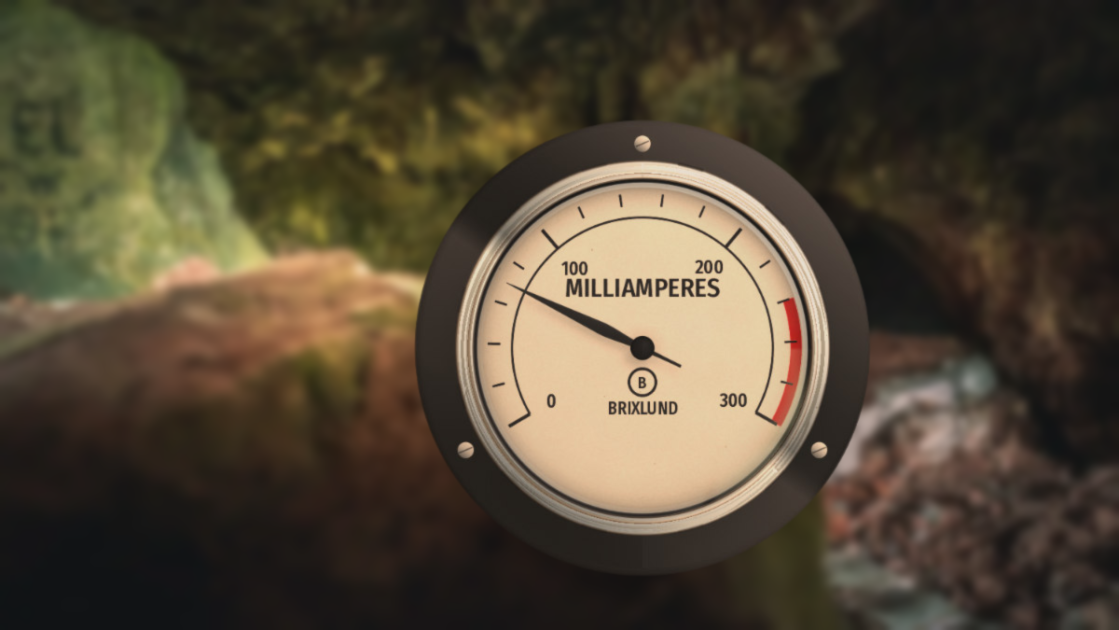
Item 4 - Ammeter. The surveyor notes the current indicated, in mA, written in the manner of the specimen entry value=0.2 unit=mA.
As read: value=70 unit=mA
